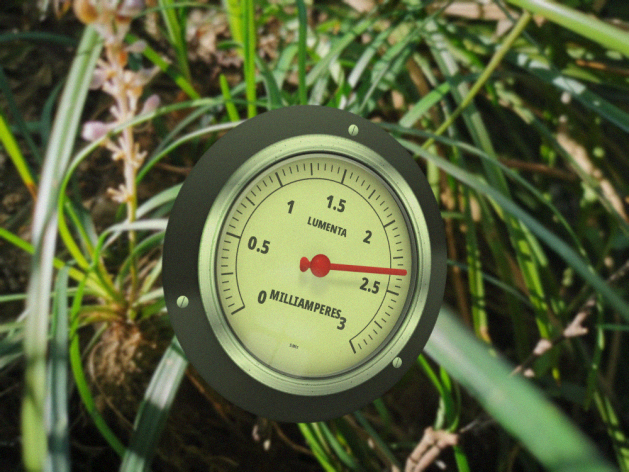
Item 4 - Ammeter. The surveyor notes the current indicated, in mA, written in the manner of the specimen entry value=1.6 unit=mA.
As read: value=2.35 unit=mA
